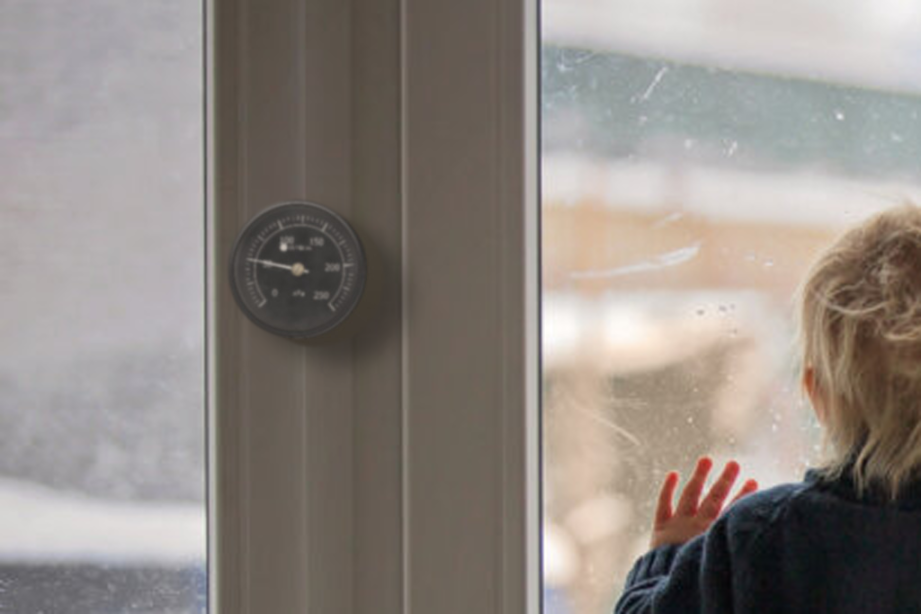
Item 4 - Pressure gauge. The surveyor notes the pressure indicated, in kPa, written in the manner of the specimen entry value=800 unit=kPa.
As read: value=50 unit=kPa
